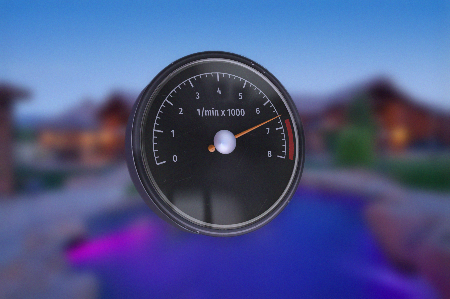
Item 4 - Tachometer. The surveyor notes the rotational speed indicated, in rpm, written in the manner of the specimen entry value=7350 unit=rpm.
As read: value=6600 unit=rpm
